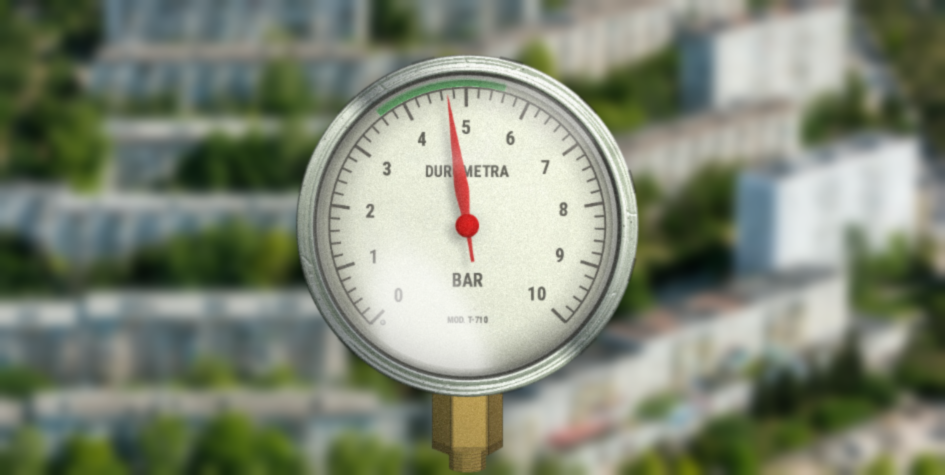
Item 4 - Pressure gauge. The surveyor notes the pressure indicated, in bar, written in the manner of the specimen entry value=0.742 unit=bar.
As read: value=4.7 unit=bar
